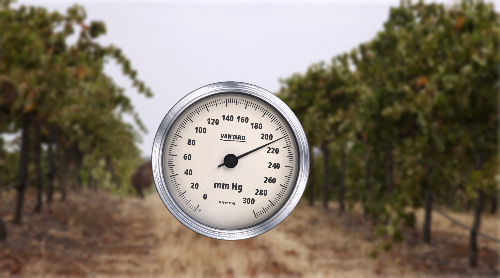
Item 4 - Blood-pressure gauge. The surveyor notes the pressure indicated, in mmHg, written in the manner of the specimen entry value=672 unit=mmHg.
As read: value=210 unit=mmHg
